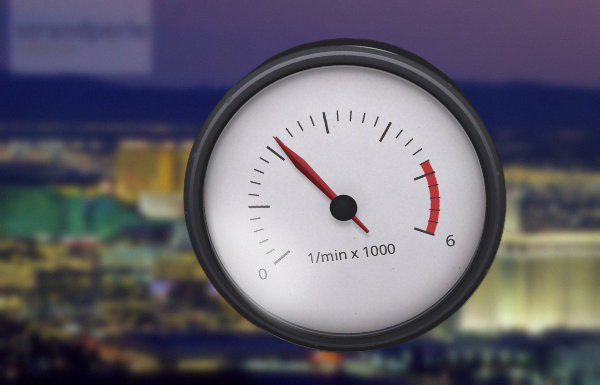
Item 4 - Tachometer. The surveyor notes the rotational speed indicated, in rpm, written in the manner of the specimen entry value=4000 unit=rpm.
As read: value=2200 unit=rpm
